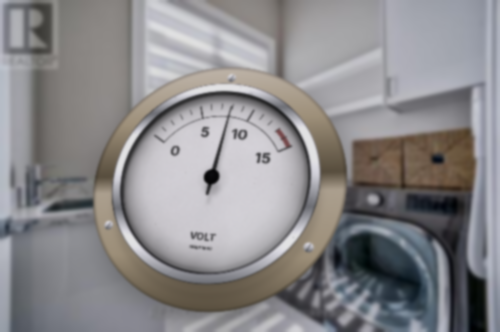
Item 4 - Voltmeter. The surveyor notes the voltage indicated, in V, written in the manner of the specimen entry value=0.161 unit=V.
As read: value=8 unit=V
